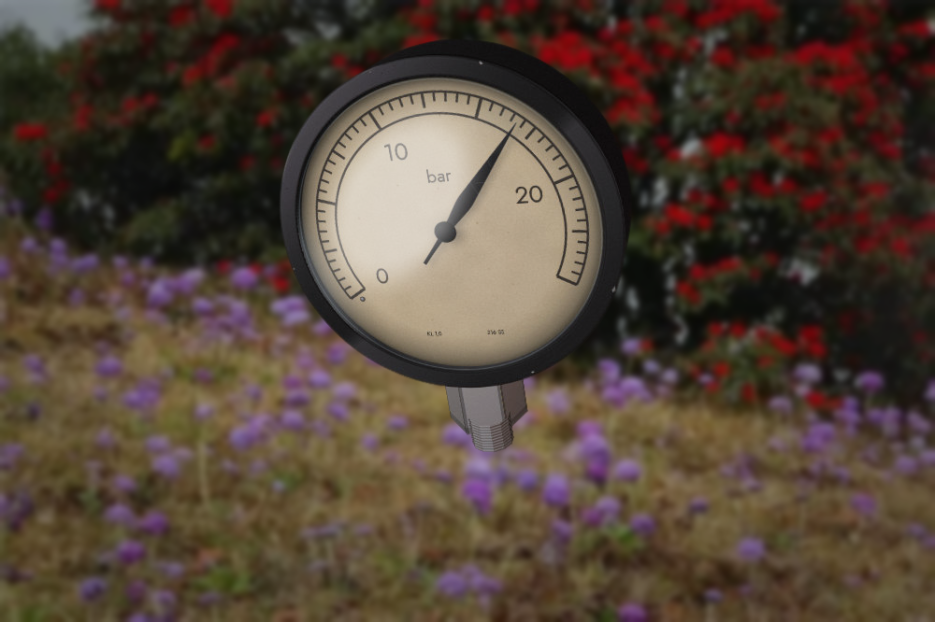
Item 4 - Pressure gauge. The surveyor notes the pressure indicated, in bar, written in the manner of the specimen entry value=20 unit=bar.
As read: value=16.75 unit=bar
